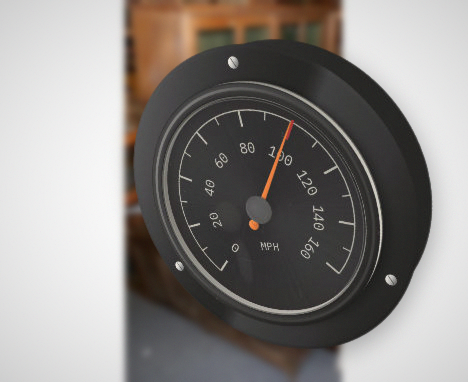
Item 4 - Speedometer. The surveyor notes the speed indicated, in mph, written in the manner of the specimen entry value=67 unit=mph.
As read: value=100 unit=mph
